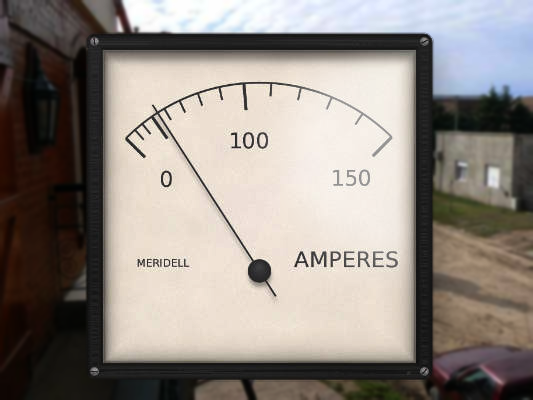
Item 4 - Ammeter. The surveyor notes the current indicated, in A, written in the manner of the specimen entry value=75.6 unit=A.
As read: value=55 unit=A
